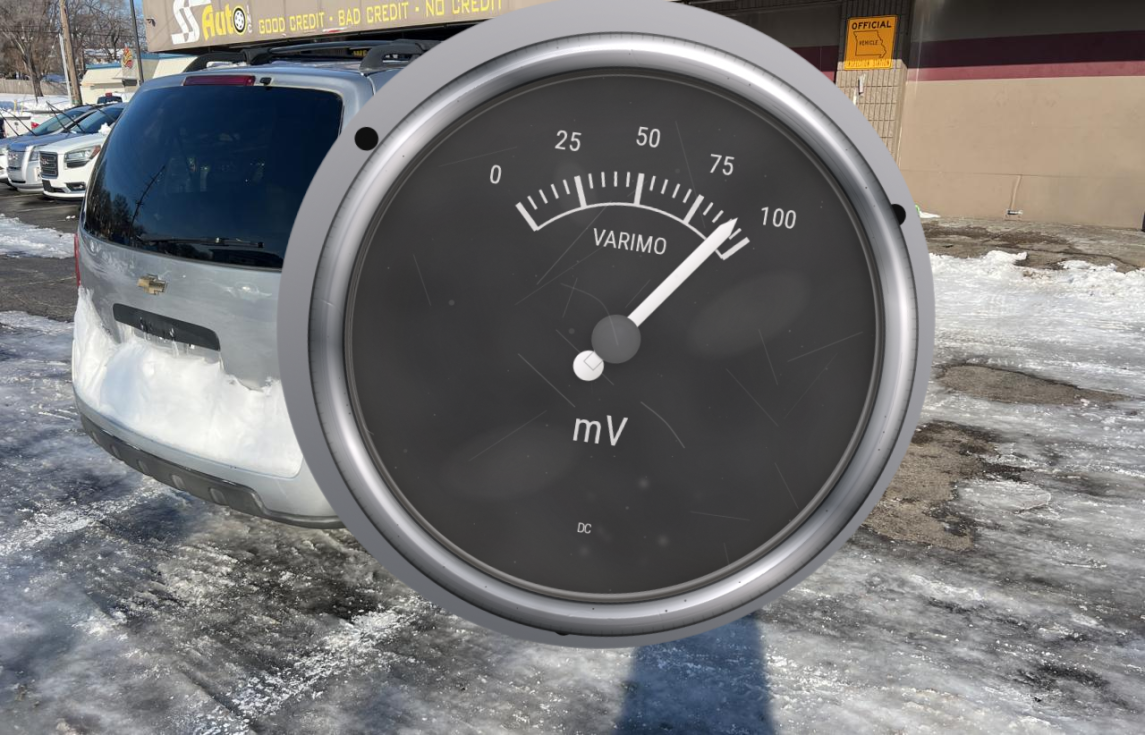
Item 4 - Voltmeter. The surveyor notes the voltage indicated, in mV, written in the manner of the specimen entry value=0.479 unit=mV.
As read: value=90 unit=mV
